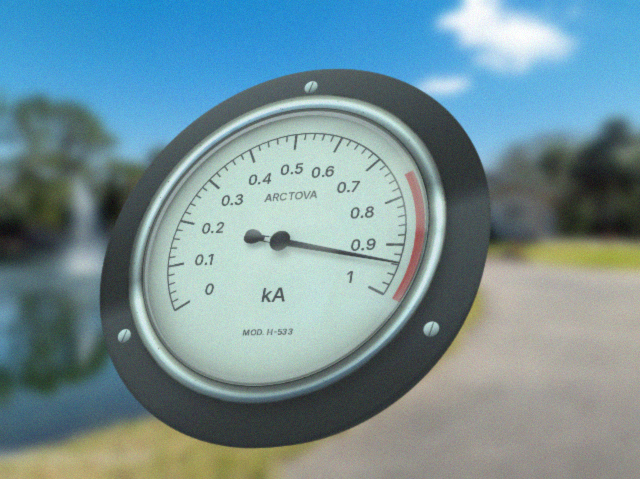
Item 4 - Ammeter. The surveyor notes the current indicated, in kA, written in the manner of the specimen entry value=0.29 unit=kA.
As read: value=0.94 unit=kA
